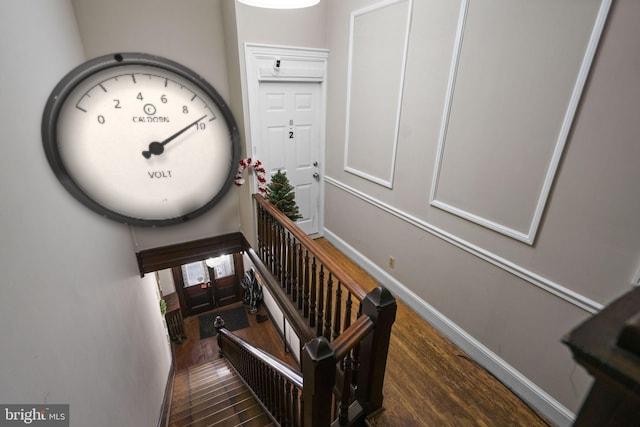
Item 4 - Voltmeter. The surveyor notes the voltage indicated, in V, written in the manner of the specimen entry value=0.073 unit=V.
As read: value=9.5 unit=V
